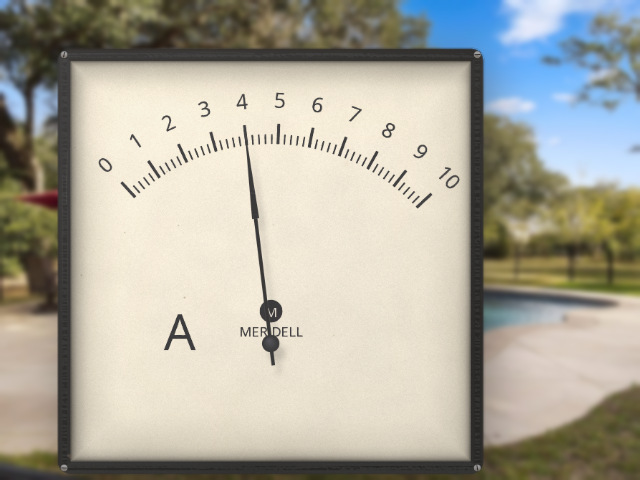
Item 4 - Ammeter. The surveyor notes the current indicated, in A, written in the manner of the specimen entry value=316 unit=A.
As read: value=4 unit=A
